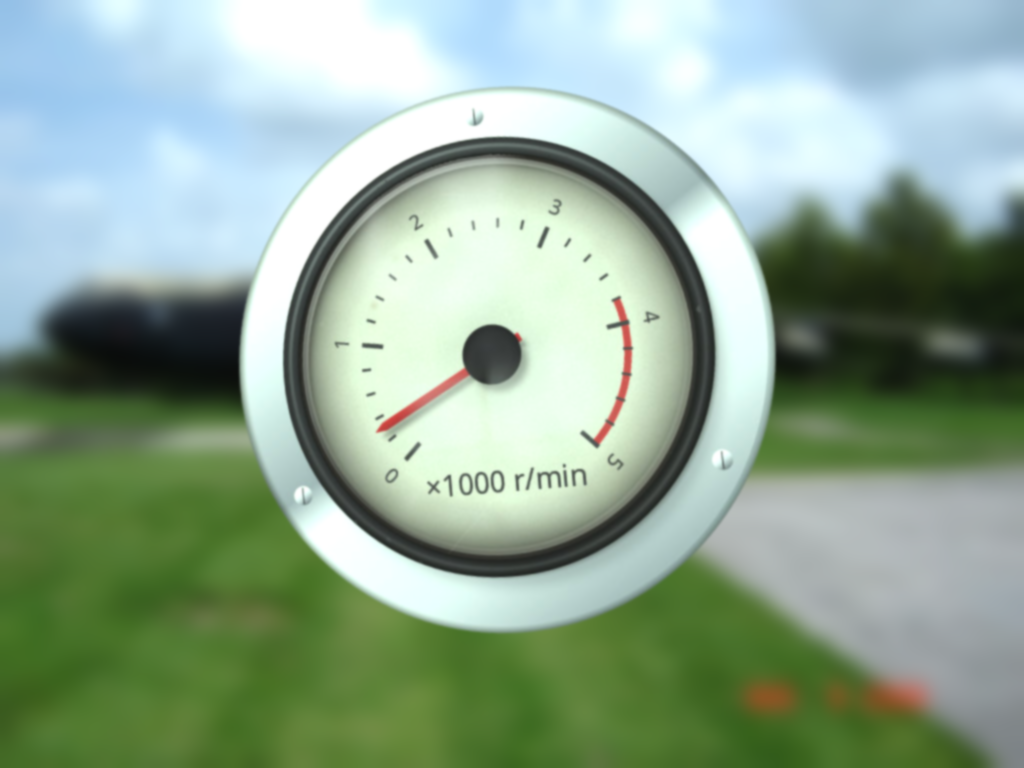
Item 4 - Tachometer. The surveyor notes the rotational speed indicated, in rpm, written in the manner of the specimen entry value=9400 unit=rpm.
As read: value=300 unit=rpm
